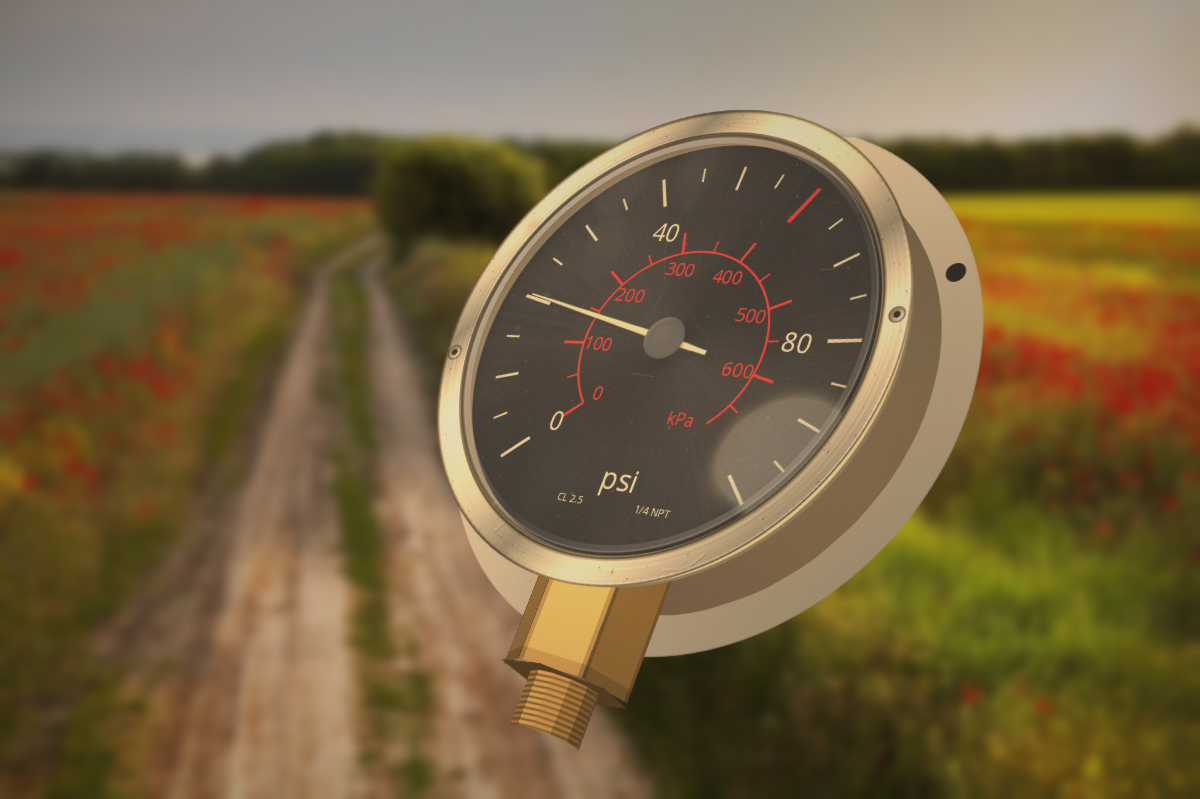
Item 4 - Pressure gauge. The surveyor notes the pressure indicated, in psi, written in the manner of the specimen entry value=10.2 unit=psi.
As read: value=20 unit=psi
